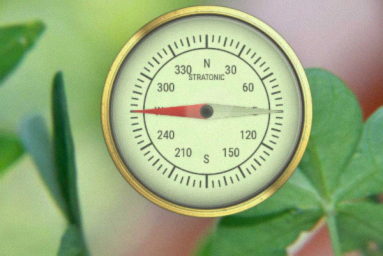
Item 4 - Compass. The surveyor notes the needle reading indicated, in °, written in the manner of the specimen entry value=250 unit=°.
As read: value=270 unit=°
